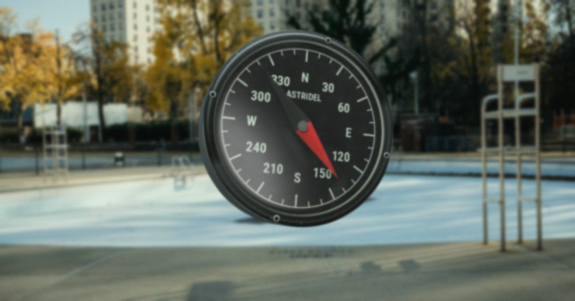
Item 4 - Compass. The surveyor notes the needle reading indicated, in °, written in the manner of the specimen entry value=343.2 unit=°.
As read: value=140 unit=°
